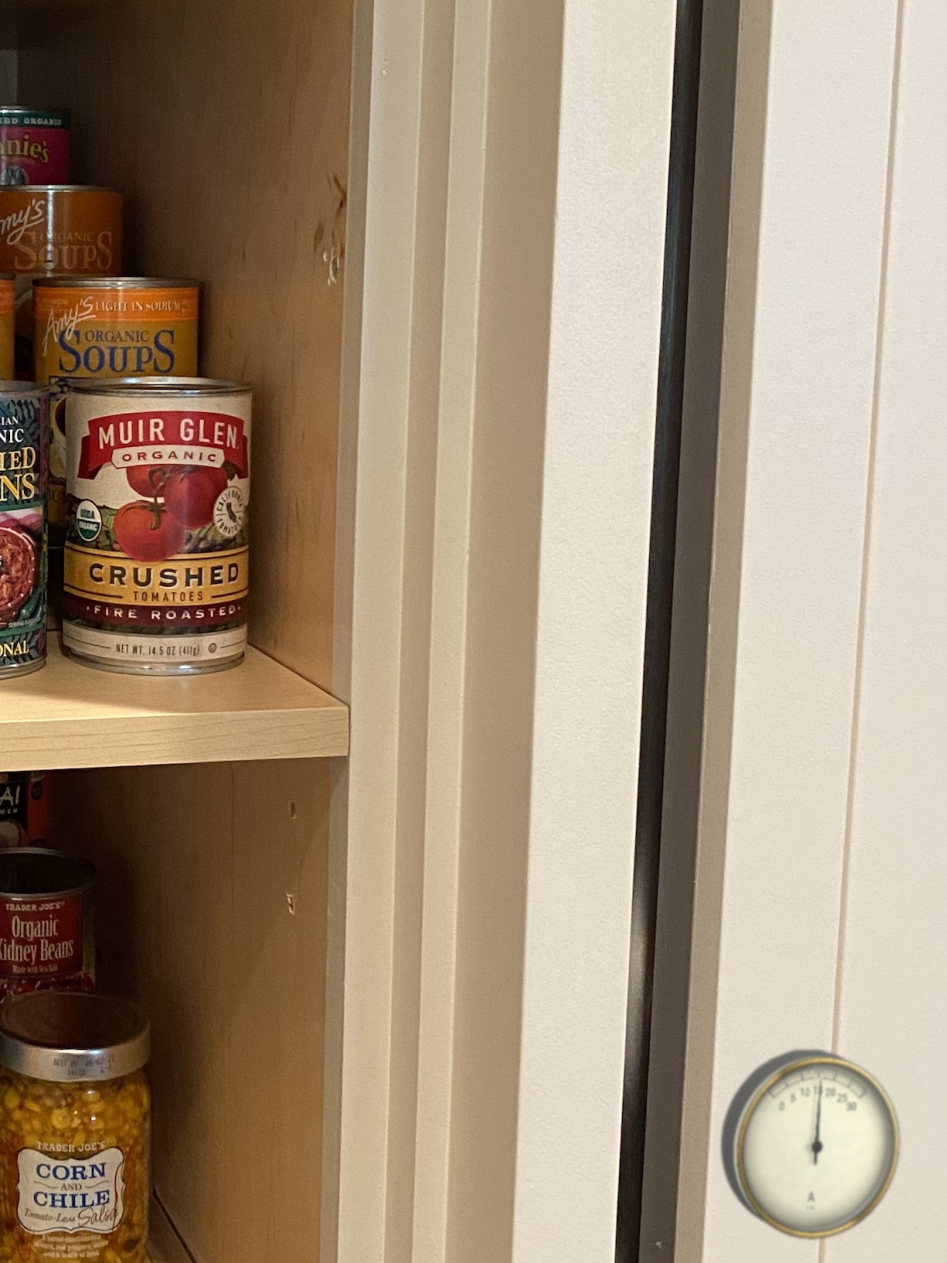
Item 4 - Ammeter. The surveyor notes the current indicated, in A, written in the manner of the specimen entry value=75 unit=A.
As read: value=15 unit=A
